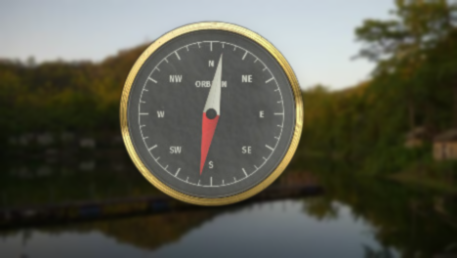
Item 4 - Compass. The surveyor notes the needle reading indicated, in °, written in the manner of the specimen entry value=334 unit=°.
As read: value=190 unit=°
